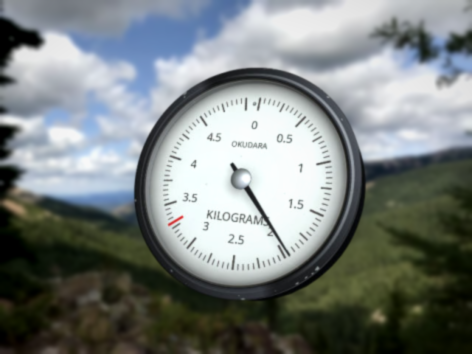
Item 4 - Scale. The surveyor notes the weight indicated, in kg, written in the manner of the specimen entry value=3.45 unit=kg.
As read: value=1.95 unit=kg
